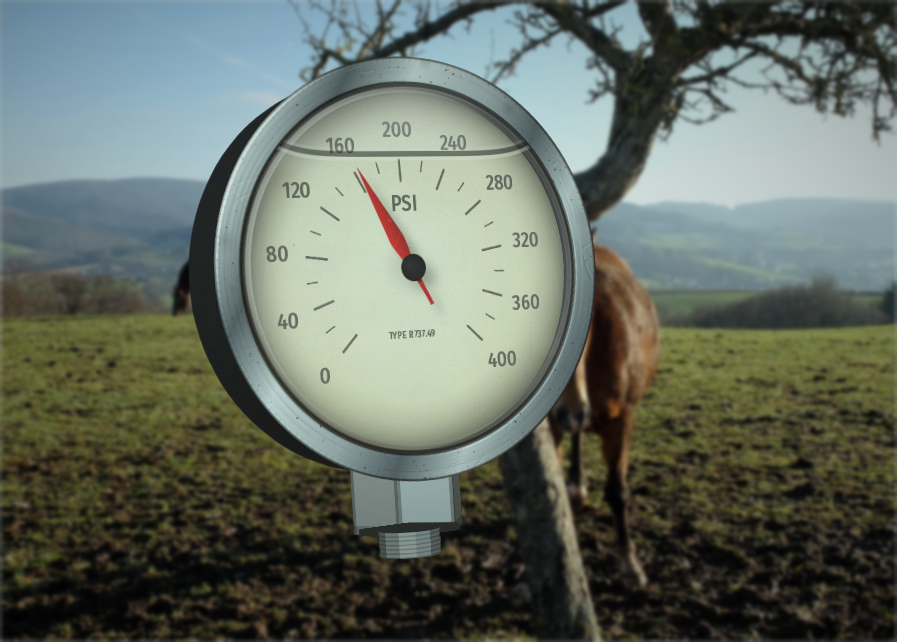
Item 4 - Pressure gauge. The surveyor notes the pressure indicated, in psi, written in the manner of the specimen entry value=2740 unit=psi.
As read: value=160 unit=psi
